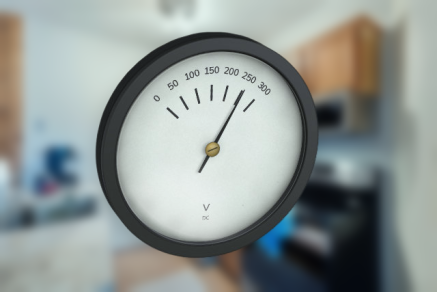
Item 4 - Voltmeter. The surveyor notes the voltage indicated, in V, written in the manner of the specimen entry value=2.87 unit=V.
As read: value=250 unit=V
